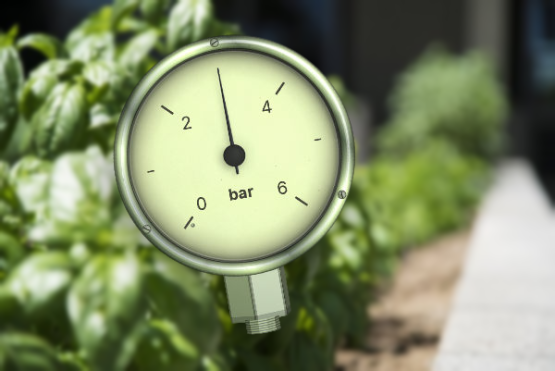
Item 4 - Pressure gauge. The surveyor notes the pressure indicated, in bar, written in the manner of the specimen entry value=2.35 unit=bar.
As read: value=3 unit=bar
